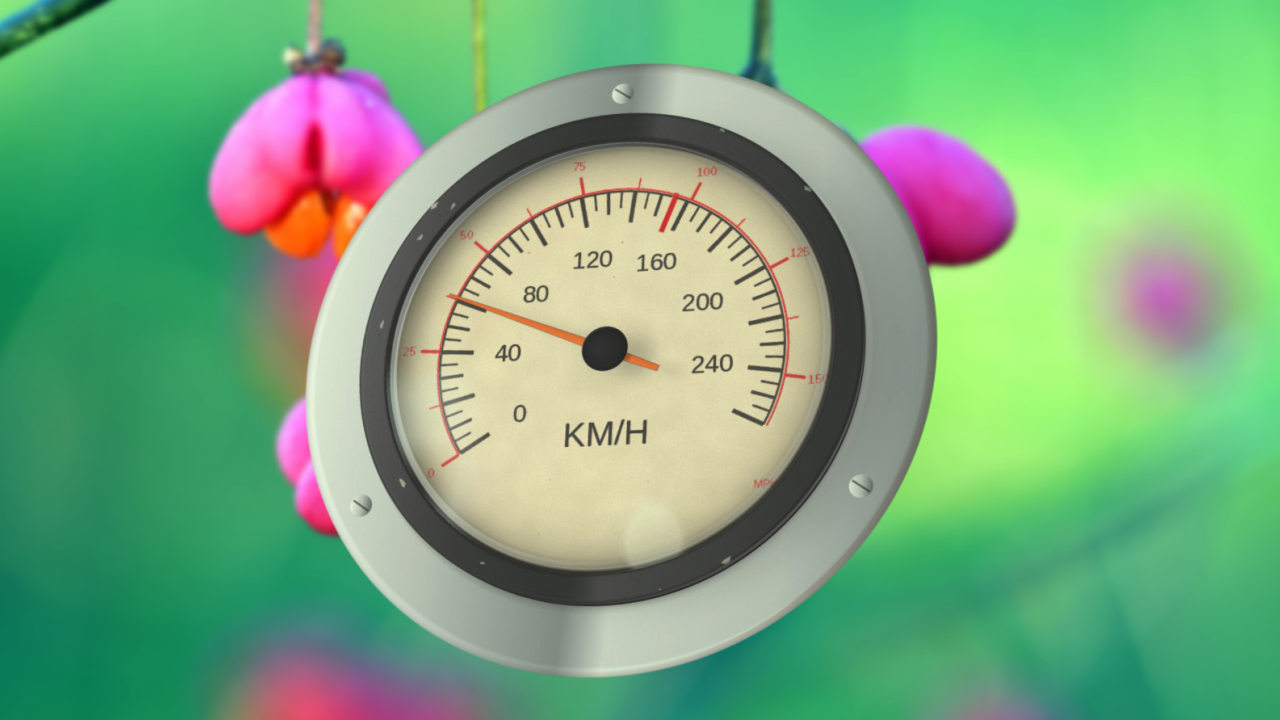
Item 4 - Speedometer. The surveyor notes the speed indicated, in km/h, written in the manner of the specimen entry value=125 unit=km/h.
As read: value=60 unit=km/h
